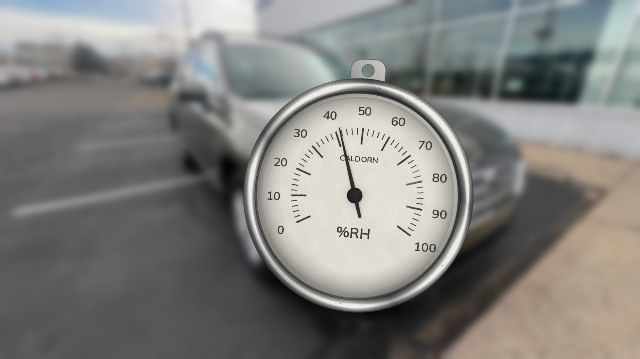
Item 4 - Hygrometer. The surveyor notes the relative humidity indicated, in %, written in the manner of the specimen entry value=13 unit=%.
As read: value=42 unit=%
